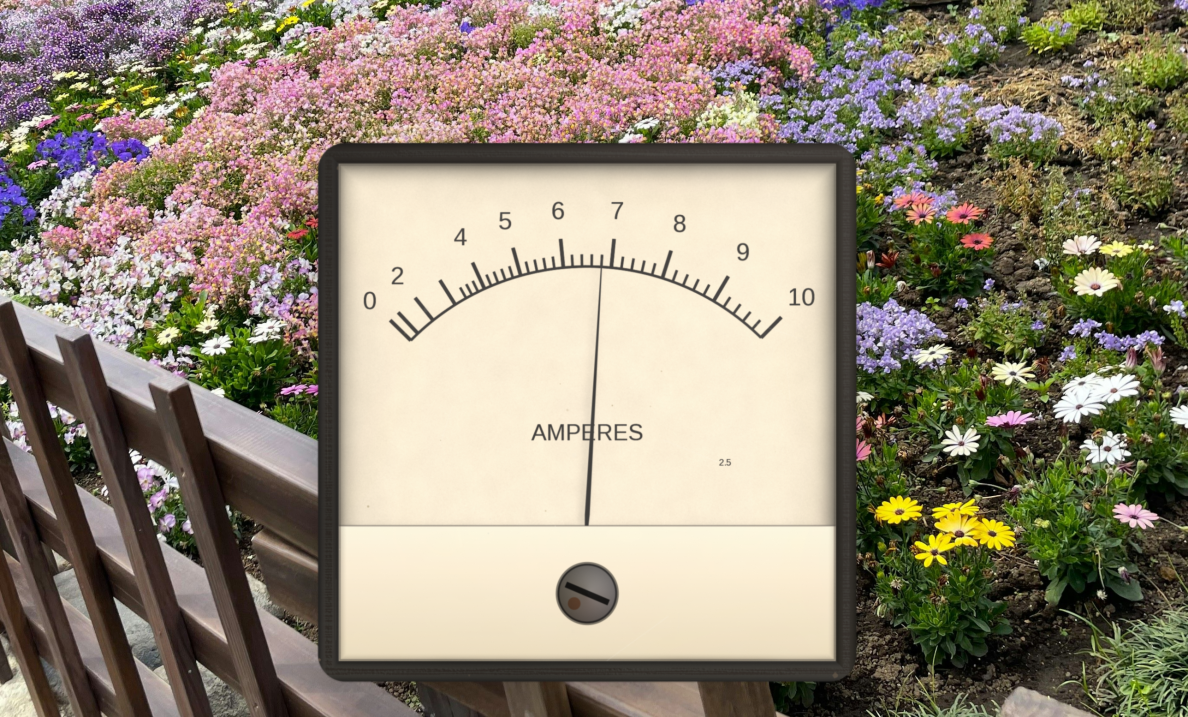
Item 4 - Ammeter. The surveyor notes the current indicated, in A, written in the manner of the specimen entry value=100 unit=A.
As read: value=6.8 unit=A
